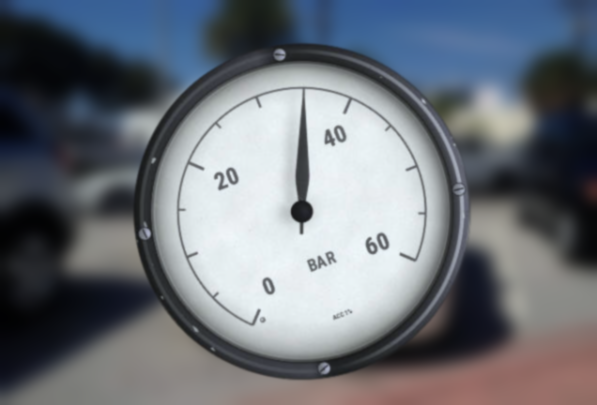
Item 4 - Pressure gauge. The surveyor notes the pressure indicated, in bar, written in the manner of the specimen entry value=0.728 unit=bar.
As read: value=35 unit=bar
